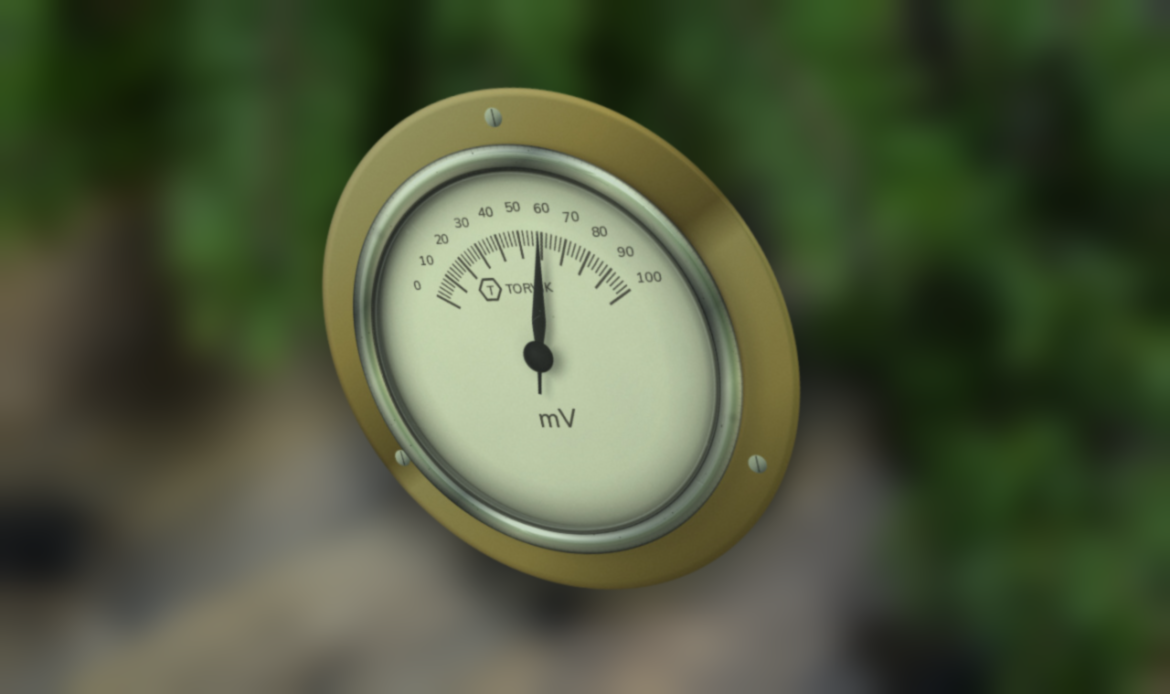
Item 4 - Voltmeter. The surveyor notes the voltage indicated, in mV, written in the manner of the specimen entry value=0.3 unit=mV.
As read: value=60 unit=mV
